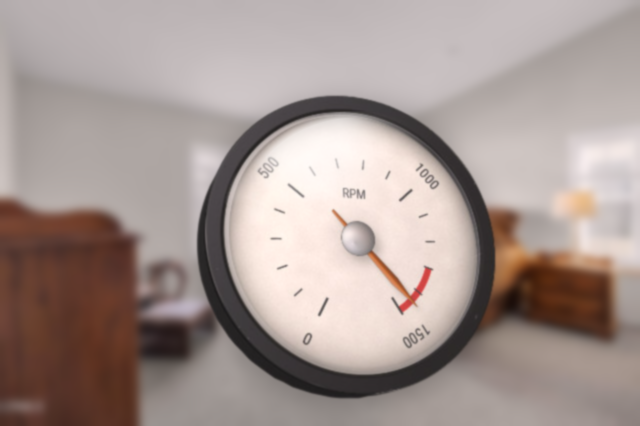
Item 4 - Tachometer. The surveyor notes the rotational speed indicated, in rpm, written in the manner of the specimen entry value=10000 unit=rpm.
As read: value=1450 unit=rpm
